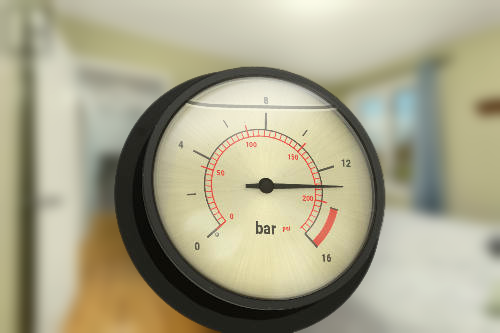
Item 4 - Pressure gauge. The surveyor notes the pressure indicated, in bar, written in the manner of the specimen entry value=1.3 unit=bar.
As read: value=13 unit=bar
